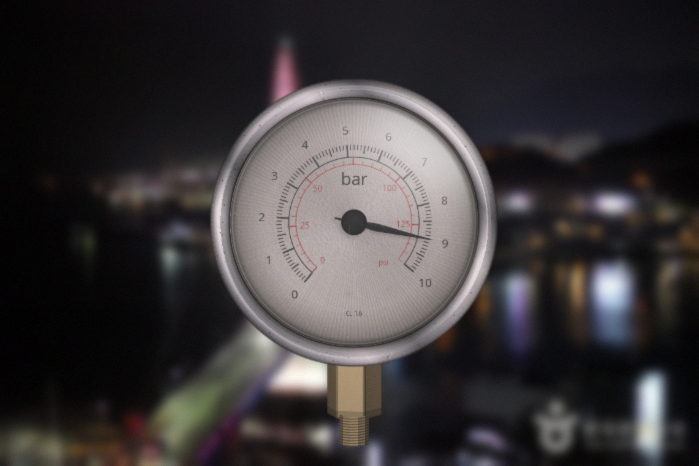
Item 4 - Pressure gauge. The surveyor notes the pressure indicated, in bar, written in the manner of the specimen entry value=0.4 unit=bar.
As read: value=9 unit=bar
